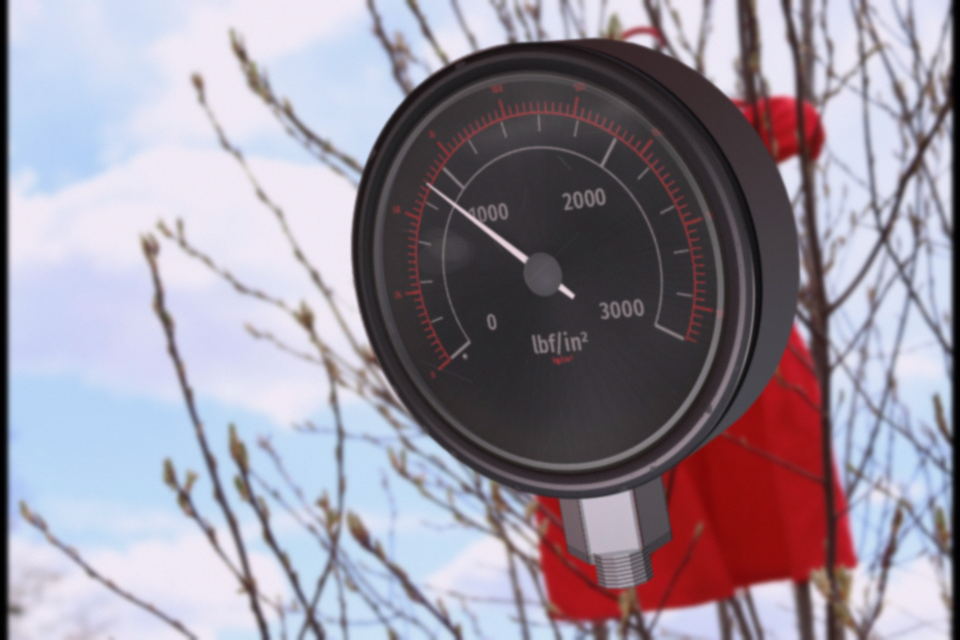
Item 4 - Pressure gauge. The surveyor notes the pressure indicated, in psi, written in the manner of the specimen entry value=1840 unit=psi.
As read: value=900 unit=psi
